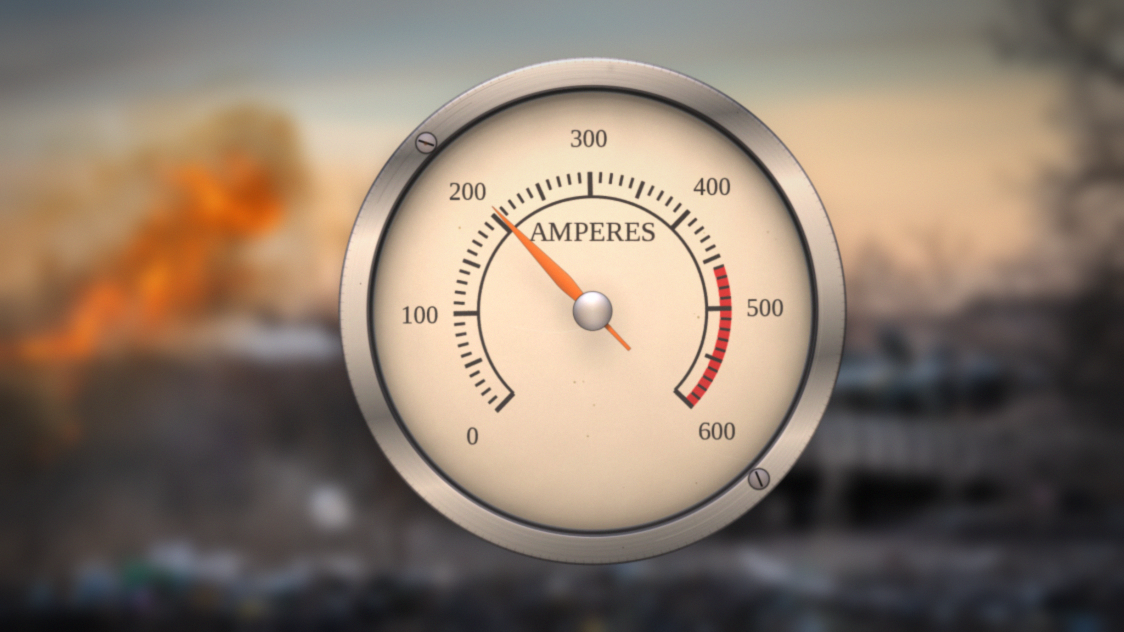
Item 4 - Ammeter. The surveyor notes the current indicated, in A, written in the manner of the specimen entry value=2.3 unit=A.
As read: value=205 unit=A
